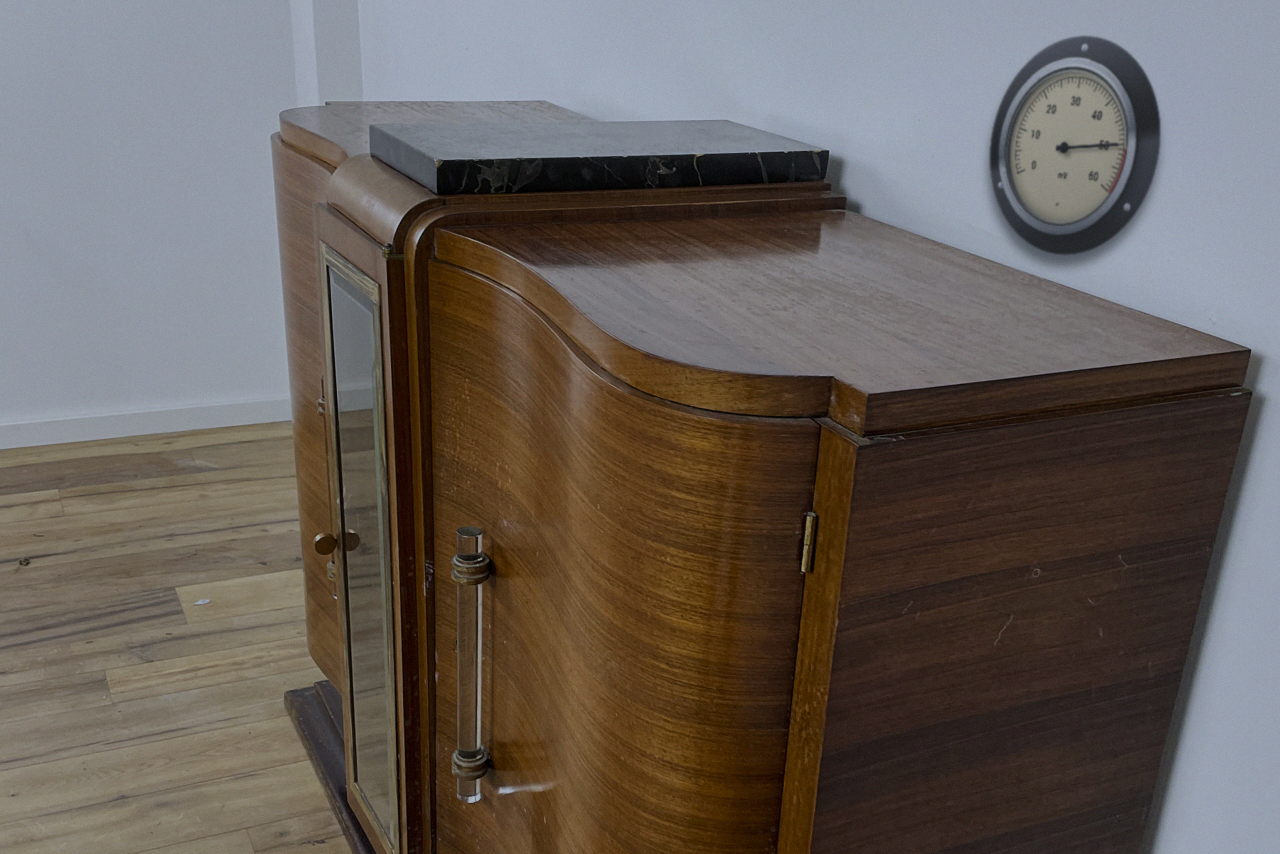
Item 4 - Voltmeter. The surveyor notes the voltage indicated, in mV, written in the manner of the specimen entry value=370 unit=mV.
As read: value=50 unit=mV
